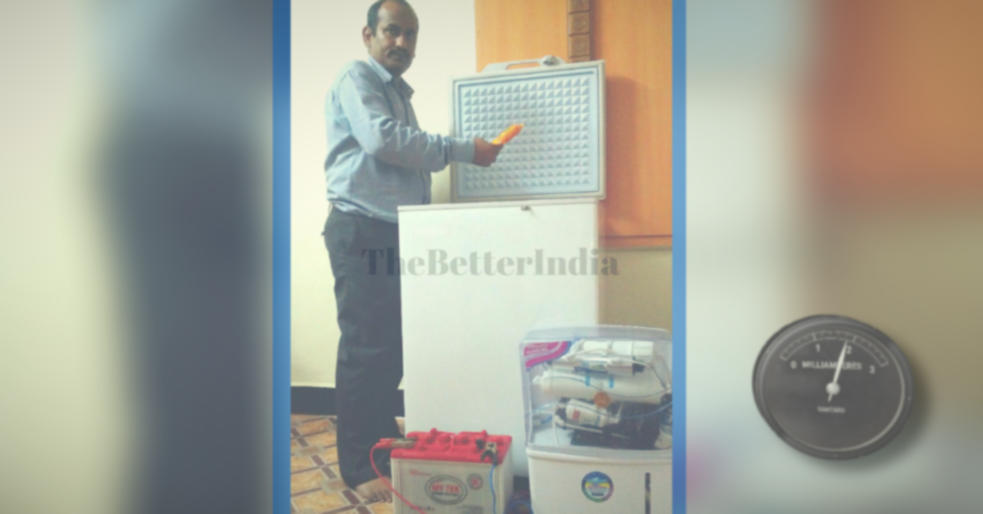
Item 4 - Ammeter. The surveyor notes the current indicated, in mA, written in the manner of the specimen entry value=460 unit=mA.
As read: value=1.8 unit=mA
